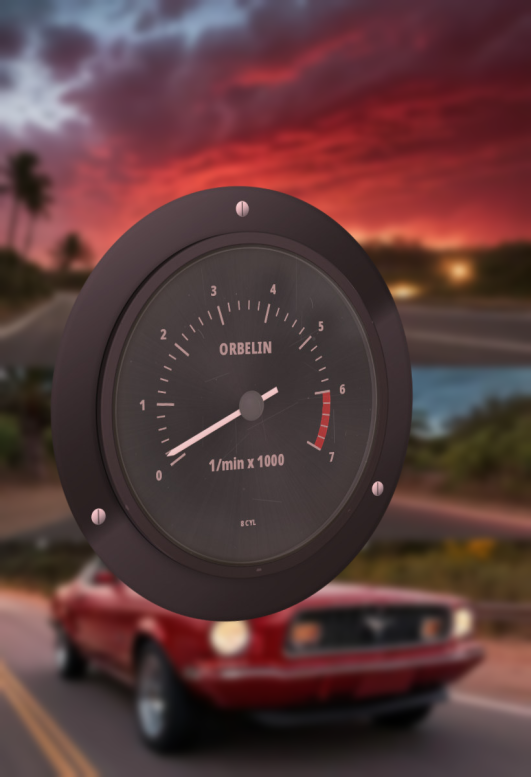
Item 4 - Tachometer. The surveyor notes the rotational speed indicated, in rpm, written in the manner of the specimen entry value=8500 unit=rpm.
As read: value=200 unit=rpm
